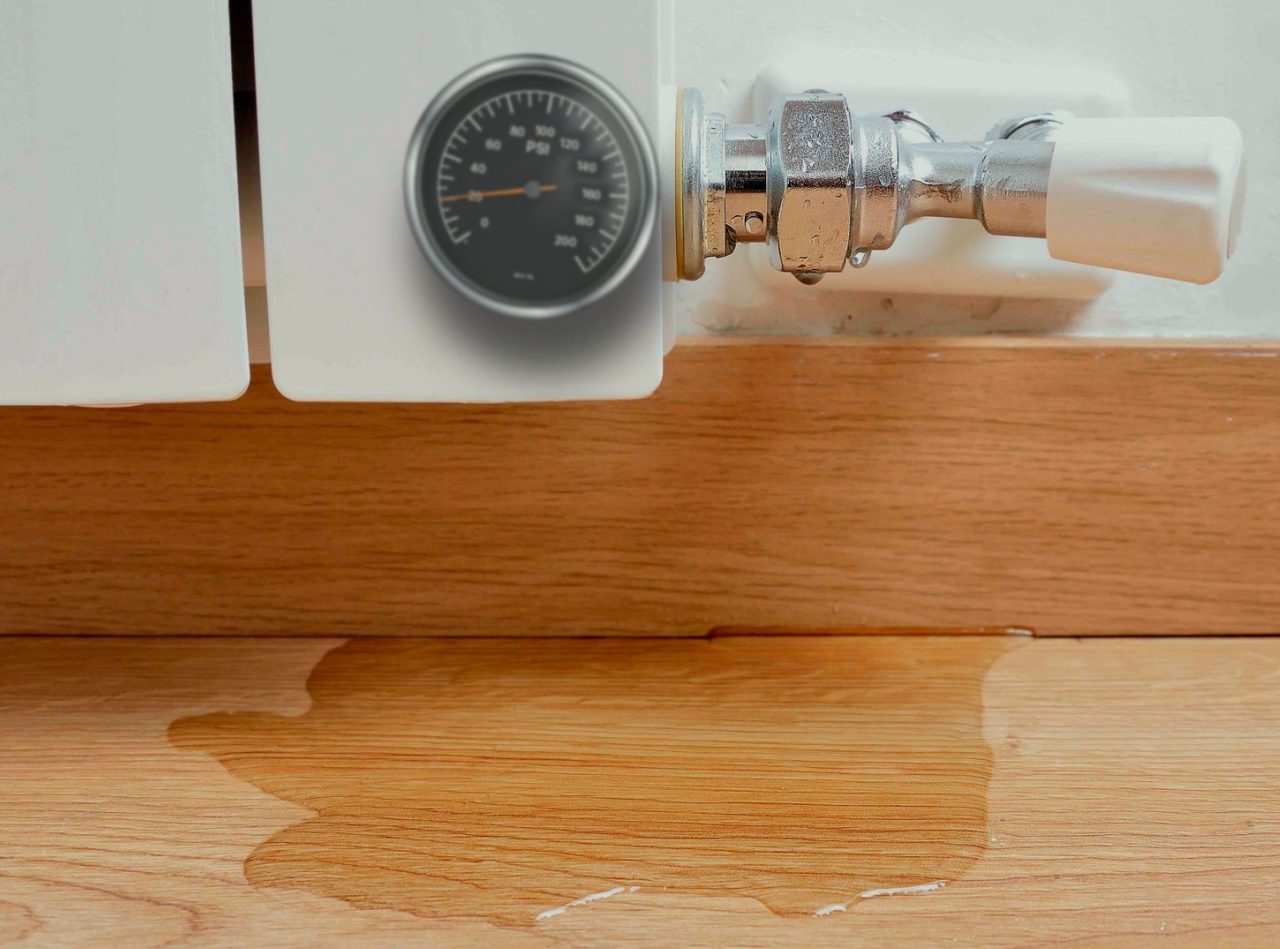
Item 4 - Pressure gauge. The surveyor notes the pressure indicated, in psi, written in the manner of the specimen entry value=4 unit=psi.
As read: value=20 unit=psi
